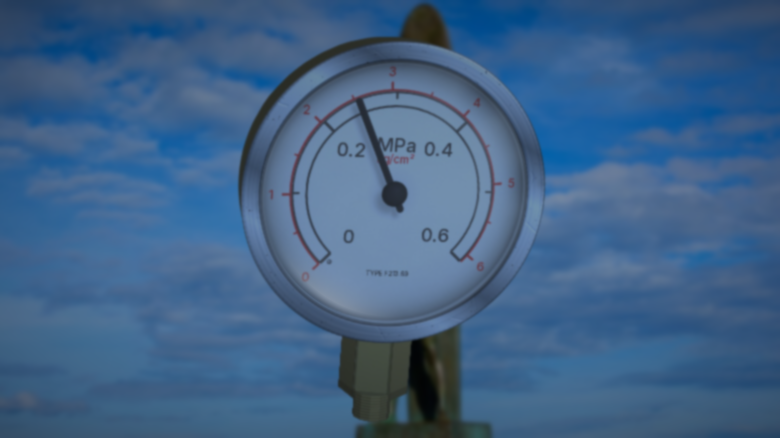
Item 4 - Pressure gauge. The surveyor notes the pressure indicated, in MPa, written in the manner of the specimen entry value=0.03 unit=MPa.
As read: value=0.25 unit=MPa
